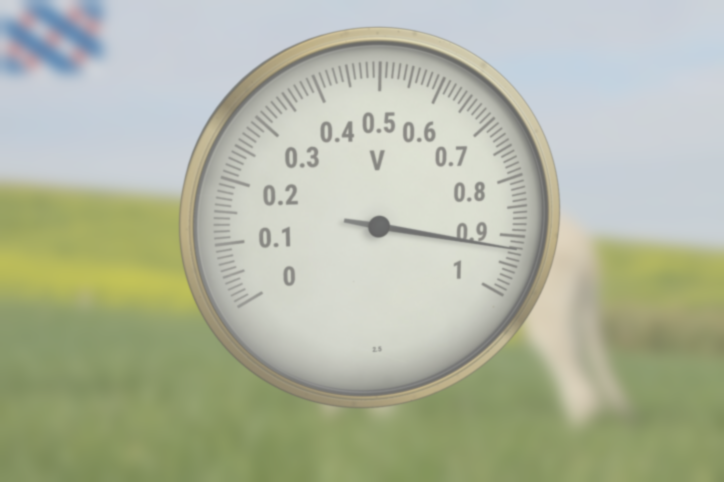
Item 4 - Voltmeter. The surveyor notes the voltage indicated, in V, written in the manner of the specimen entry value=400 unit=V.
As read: value=0.92 unit=V
